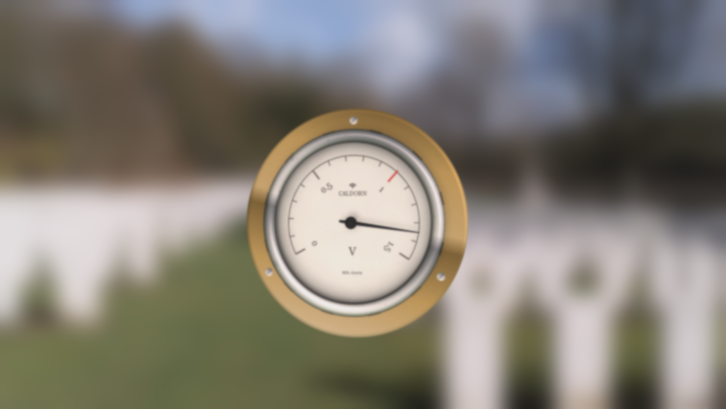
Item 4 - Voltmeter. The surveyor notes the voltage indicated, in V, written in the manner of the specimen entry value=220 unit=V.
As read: value=1.35 unit=V
